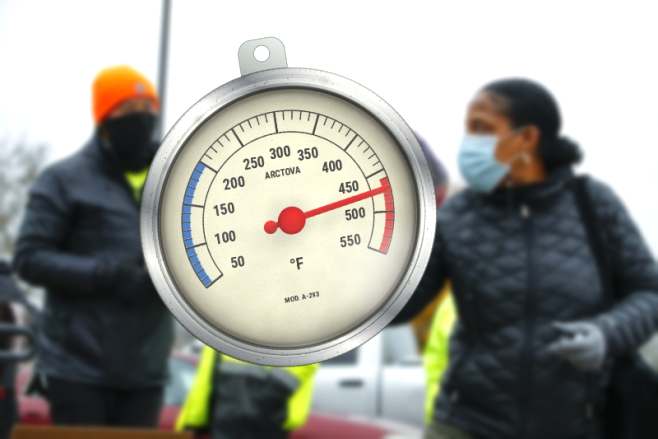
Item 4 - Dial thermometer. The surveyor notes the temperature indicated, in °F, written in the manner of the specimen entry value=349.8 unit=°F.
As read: value=470 unit=°F
